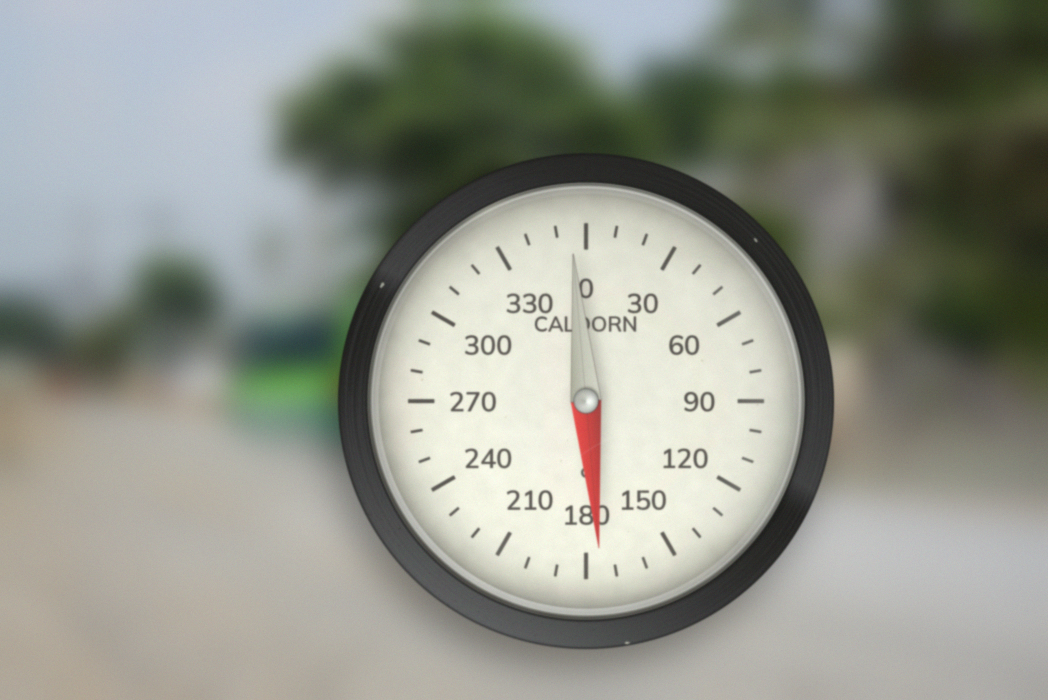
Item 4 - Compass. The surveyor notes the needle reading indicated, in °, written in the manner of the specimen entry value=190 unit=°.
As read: value=175 unit=°
